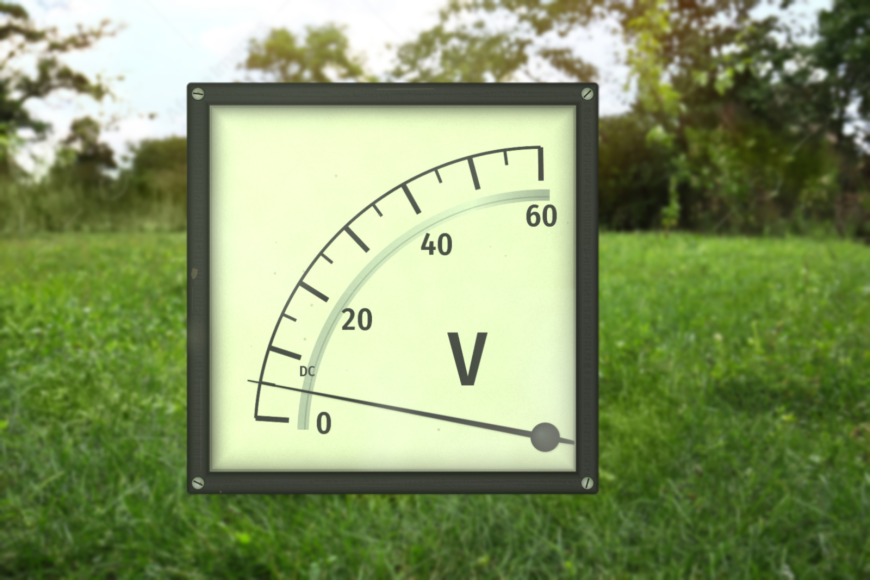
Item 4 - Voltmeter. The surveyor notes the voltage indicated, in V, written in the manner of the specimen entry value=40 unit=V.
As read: value=5 unit=V
